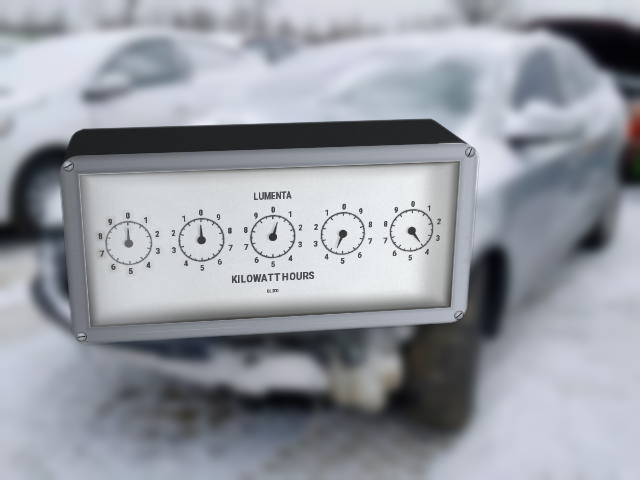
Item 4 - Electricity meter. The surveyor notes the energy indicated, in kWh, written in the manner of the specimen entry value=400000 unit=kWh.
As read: value=44 unit=kWh
